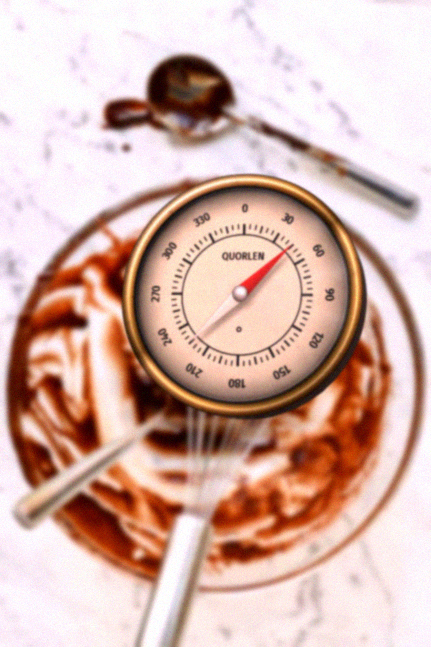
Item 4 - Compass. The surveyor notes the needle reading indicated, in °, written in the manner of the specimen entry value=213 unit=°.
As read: value=45 unit=°
